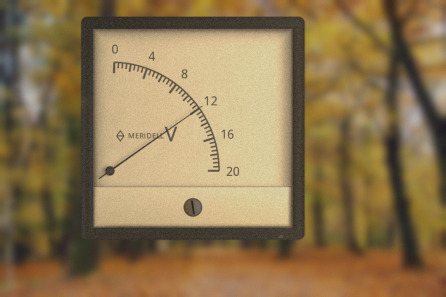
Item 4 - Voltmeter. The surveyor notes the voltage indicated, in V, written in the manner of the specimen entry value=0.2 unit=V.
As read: value=12 unit=V
